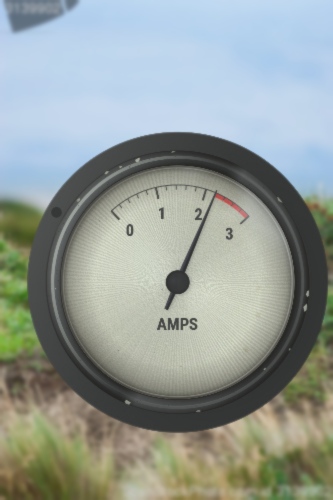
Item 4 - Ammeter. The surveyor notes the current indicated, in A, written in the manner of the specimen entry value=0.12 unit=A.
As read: value=2.2 unit=A
